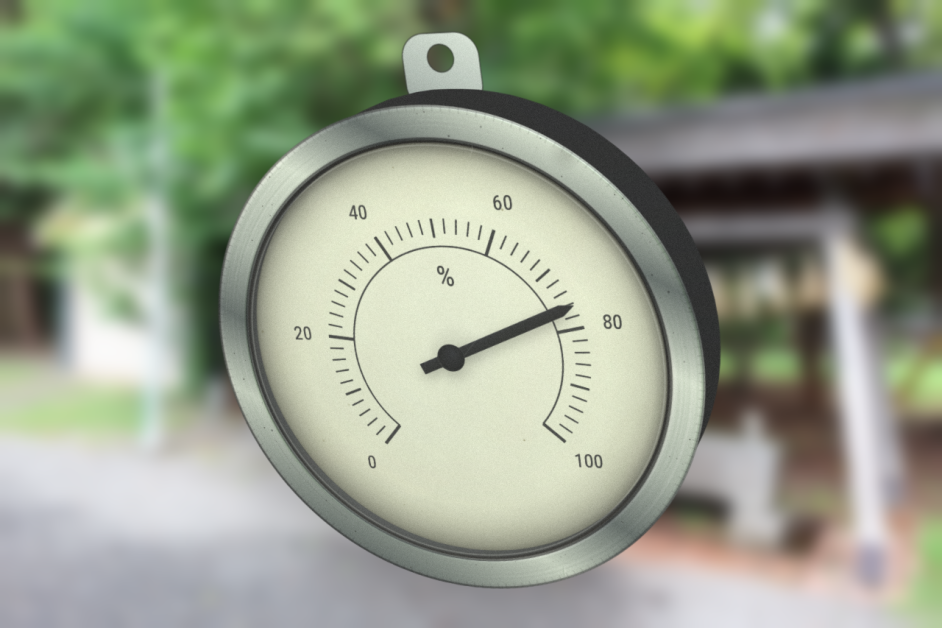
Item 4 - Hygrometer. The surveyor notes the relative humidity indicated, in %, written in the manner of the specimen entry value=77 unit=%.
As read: value=76 unit=%
